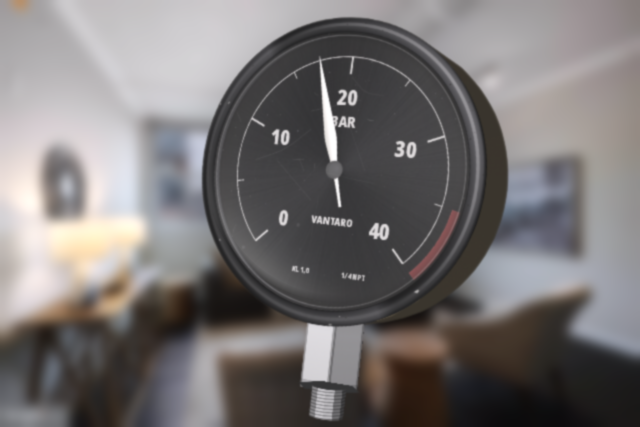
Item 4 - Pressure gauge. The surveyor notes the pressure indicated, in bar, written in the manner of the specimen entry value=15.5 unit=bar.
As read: value=17.5 unit=bar
